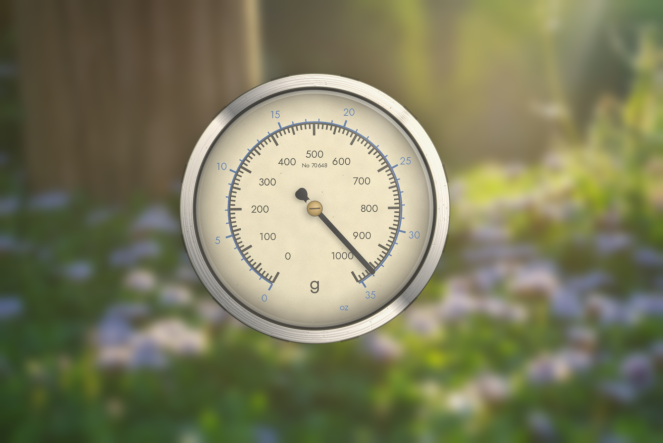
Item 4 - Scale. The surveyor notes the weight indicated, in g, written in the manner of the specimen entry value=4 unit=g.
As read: value=960 unit=g
